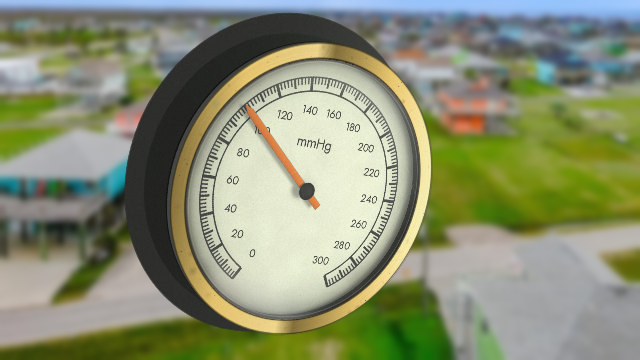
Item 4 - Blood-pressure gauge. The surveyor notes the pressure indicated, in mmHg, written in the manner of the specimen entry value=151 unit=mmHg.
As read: value=100 unit=mmHg
